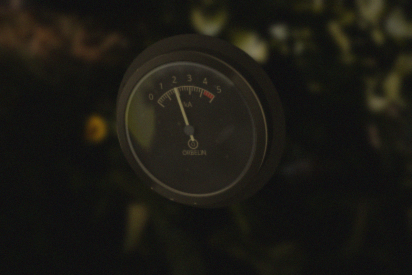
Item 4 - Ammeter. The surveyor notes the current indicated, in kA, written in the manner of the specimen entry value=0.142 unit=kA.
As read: value=2 unit=kA
